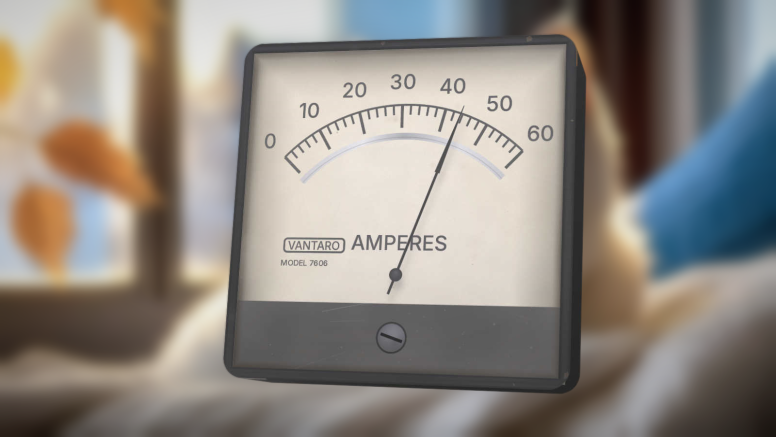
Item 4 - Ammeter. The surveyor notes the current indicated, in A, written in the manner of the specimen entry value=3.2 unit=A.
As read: value=44 unit=A
